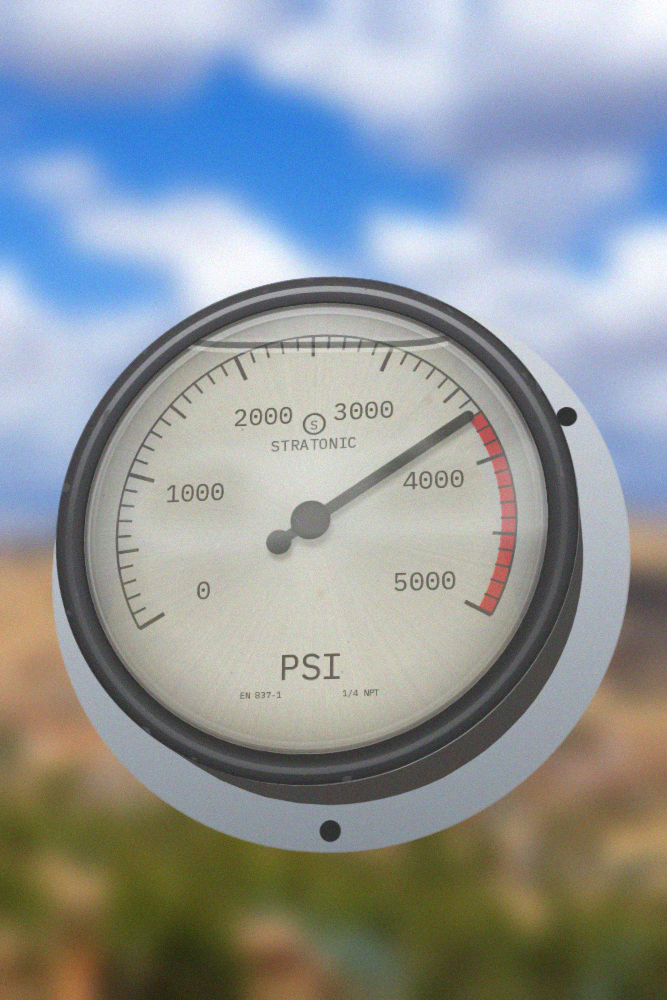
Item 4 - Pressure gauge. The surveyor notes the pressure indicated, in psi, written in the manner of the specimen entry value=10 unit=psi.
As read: value=3700 unit=psi
